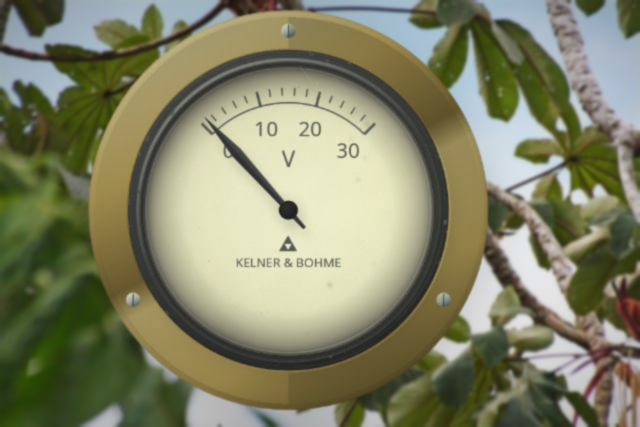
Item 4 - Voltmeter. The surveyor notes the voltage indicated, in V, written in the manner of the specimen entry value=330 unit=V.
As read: value=1 unit=V
